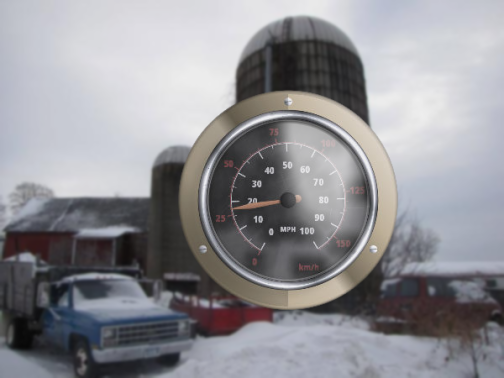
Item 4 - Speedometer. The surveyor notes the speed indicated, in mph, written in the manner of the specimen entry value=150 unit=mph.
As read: value=17.5 unit=mph
